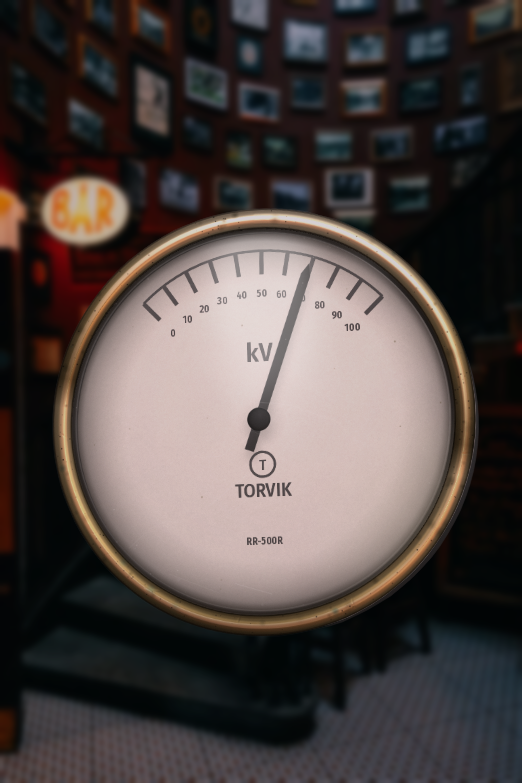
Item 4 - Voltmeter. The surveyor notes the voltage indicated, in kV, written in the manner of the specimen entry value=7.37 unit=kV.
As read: value=70 unit=kV
